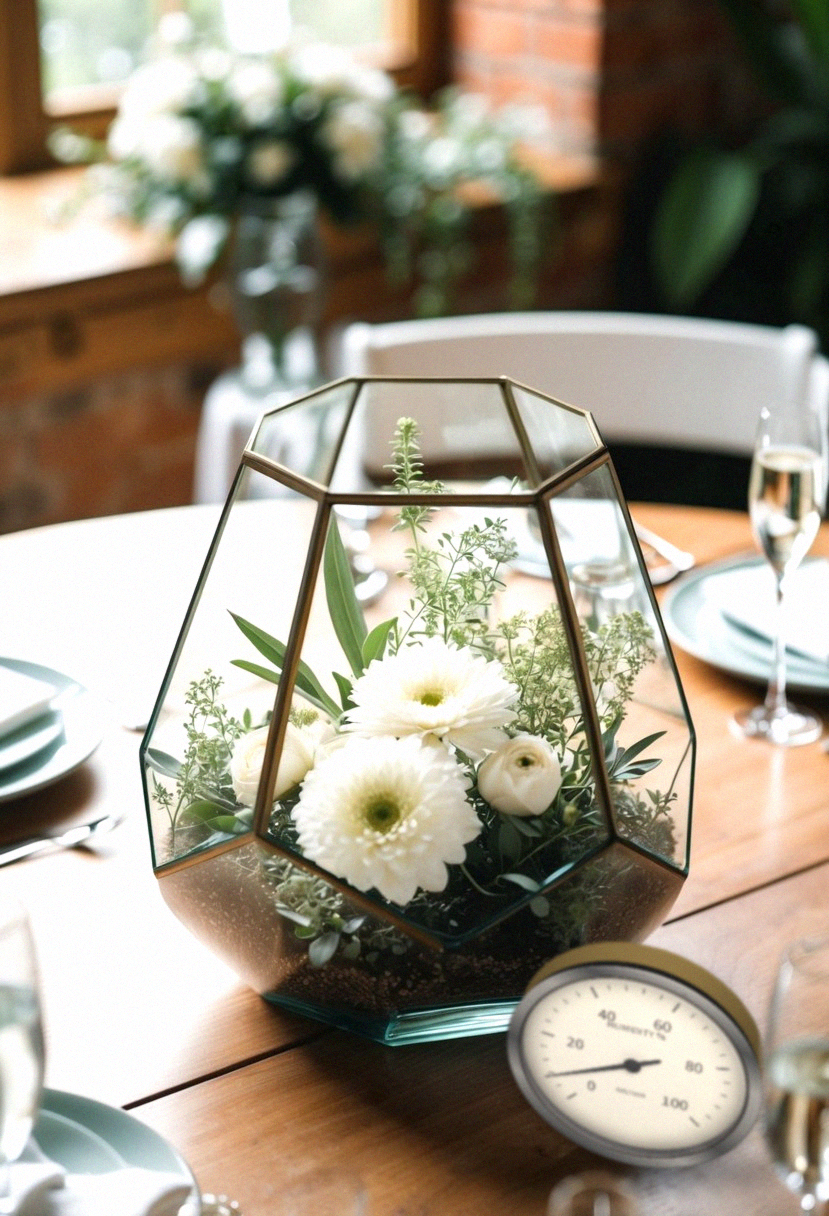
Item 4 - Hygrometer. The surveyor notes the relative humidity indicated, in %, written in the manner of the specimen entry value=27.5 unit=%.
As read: value=8 unit=%
